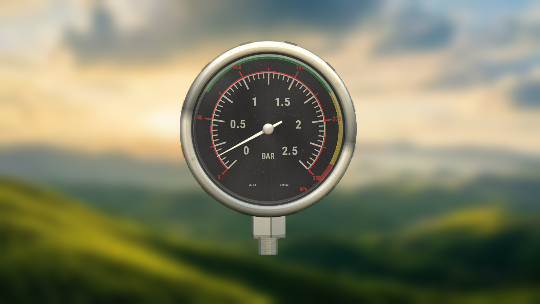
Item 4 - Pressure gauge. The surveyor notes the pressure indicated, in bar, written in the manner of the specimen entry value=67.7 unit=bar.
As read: value=0.15 unit=bar
